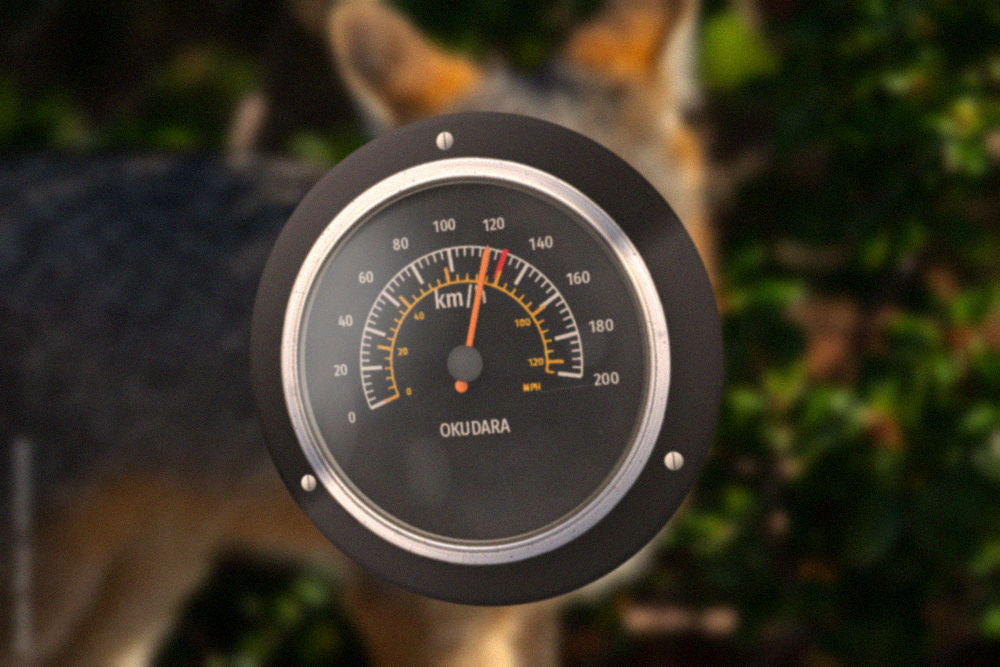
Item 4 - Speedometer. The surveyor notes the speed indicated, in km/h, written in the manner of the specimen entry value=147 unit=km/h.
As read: value=120 unit=km/h
